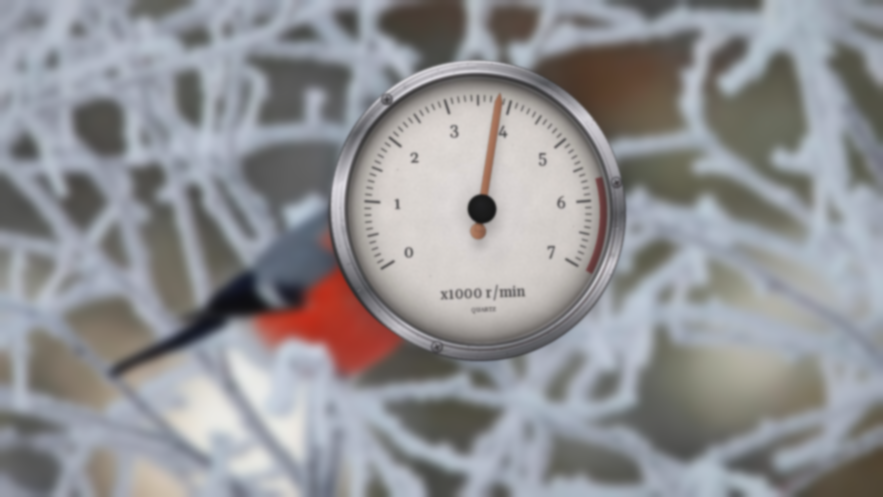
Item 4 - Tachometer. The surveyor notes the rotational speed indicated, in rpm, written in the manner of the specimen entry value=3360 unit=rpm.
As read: value=3800 unit=rpm
